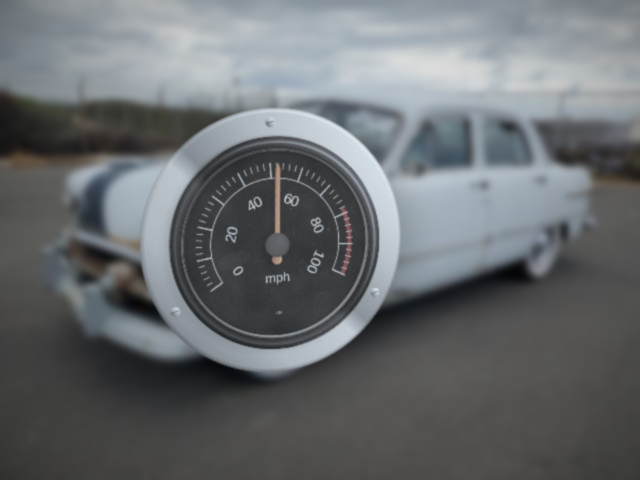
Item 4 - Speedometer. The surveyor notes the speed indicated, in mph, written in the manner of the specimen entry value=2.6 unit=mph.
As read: value=52 unit=mph
